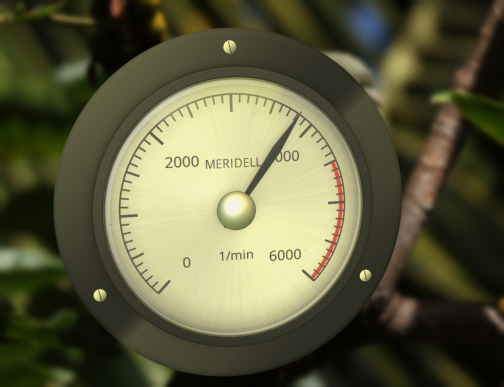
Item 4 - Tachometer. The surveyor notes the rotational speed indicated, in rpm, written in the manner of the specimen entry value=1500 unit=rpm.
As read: value=3800 unit=rpm
